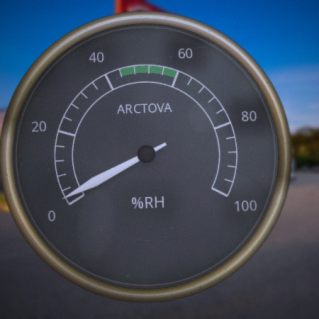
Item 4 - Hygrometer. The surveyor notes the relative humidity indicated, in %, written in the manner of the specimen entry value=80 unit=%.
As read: value=2 unit=%
